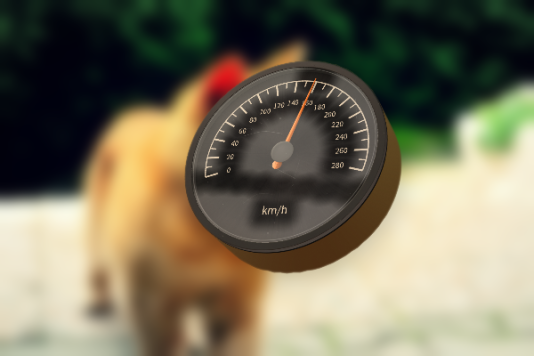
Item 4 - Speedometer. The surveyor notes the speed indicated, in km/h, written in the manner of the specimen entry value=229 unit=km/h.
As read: value=160 unit=km/h
